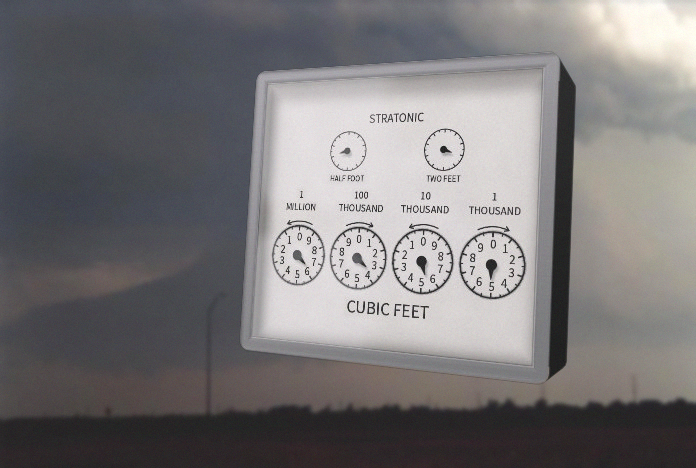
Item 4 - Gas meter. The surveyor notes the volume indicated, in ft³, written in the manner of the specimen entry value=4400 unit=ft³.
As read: value=635500 unit=ft³
